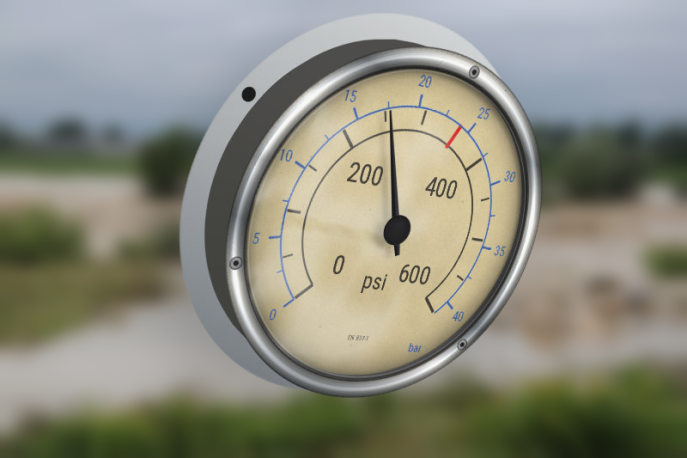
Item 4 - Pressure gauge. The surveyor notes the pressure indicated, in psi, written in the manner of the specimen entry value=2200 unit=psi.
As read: value=250 unit=psi
